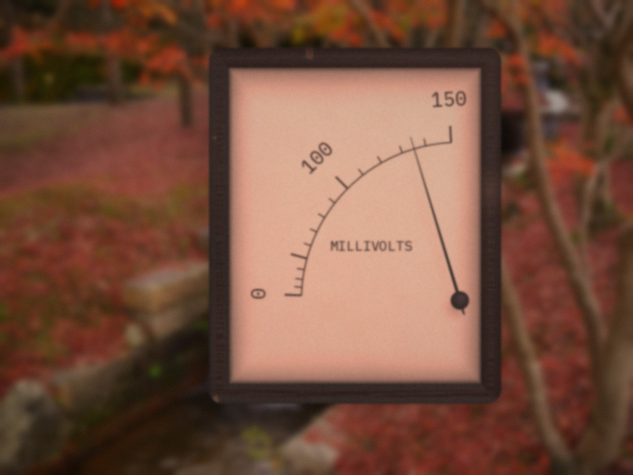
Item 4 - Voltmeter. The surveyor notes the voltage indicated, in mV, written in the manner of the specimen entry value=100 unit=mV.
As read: value=135 unit=mV
